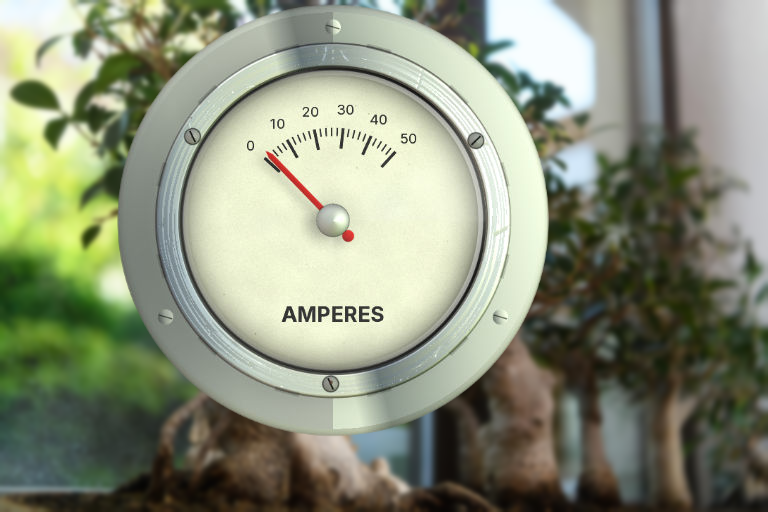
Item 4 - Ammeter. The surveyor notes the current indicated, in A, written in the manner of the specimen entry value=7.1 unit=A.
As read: value=2 unit=A
